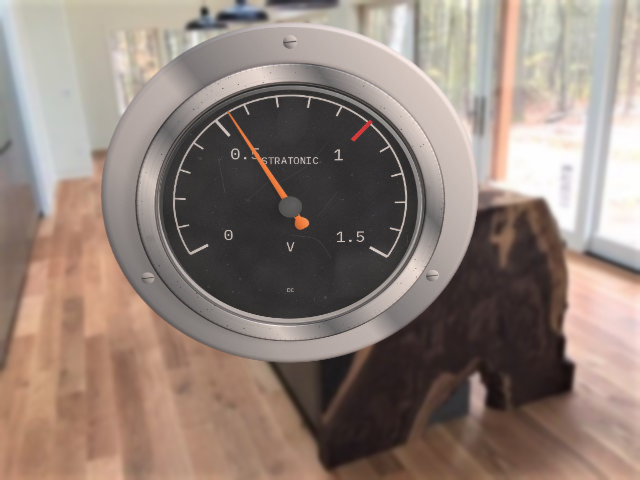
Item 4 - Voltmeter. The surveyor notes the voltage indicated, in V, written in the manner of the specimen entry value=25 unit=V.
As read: value=0.55 unit=V
